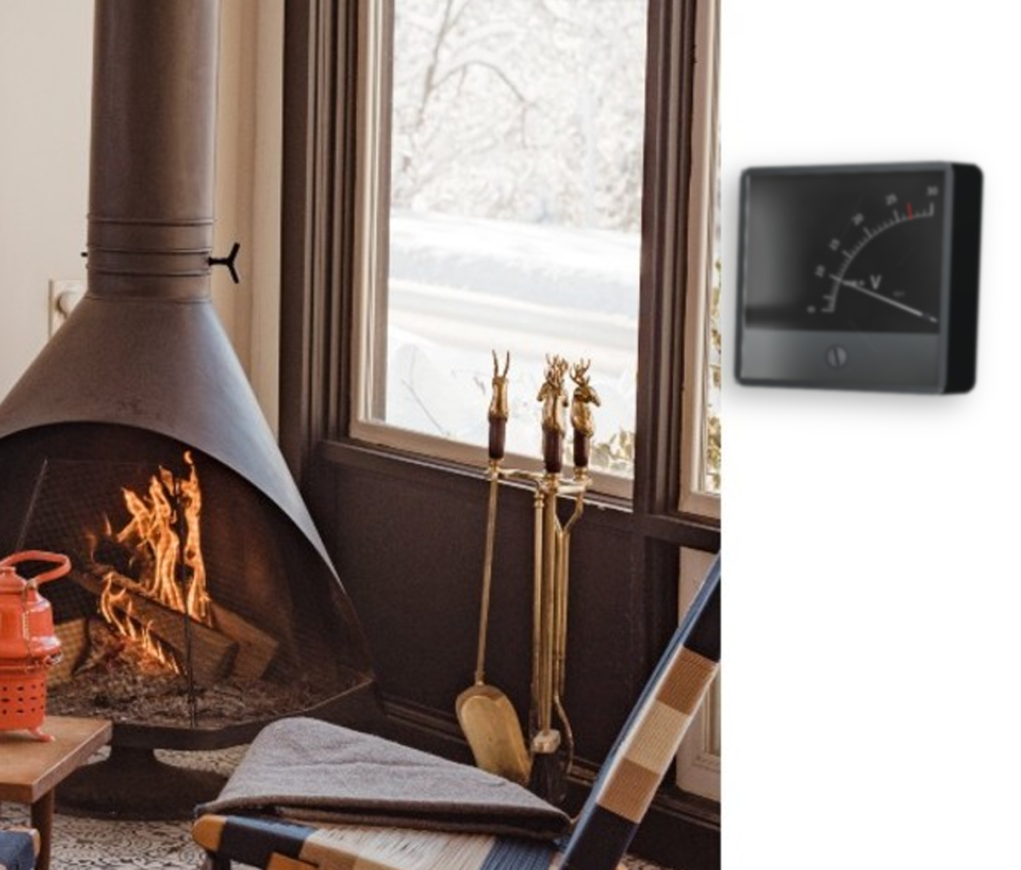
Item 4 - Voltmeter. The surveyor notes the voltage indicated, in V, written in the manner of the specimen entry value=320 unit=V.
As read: value=10 unit=V
